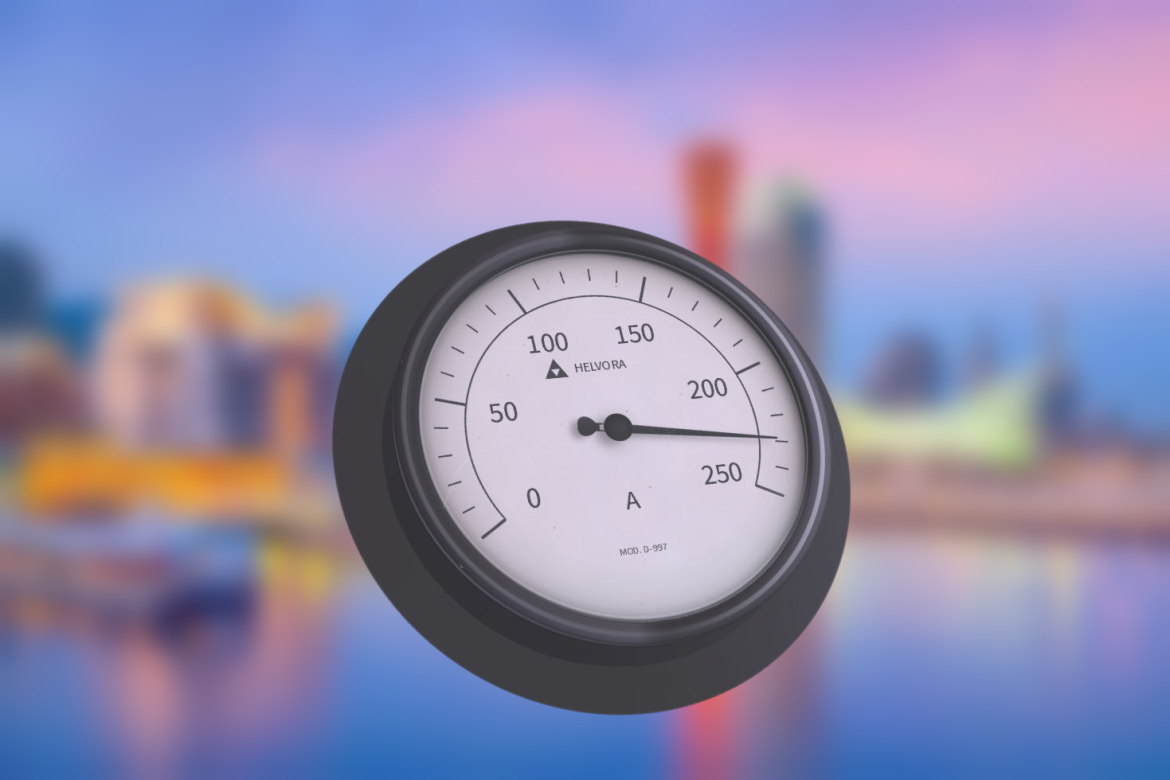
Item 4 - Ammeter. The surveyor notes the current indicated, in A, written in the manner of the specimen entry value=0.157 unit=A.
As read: value=230 unit=A
